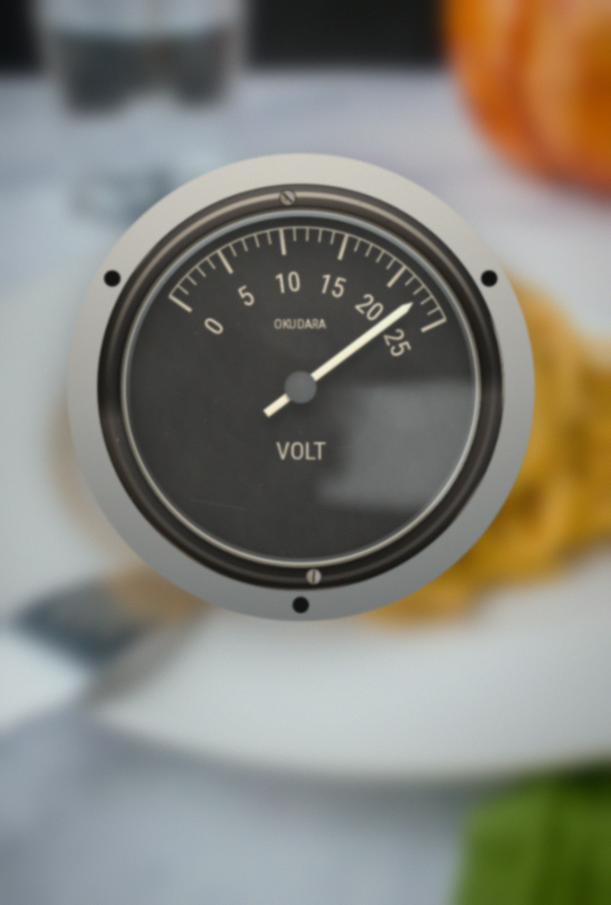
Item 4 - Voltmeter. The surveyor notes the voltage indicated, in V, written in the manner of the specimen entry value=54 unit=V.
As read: value=22.5 unit=V
